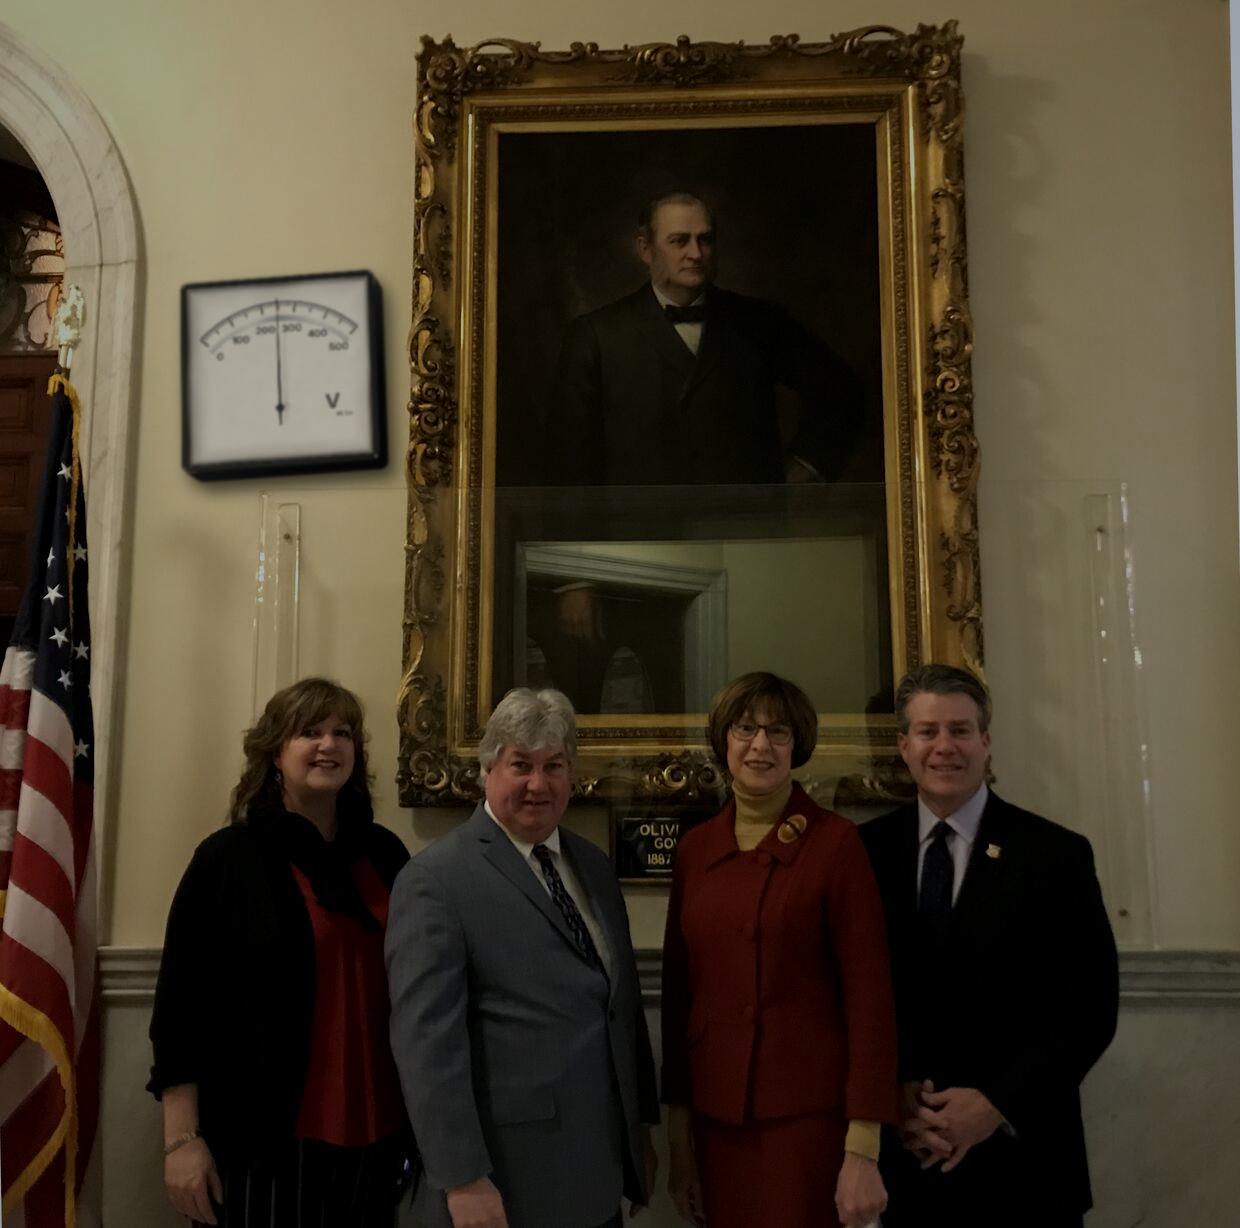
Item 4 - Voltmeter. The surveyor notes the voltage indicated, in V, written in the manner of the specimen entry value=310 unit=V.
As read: value=250 unit=V
